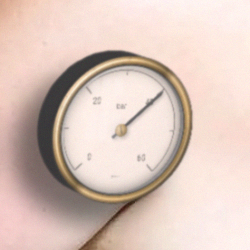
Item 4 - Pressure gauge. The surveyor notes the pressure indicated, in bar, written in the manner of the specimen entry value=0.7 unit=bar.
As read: value=40 unit=bar
